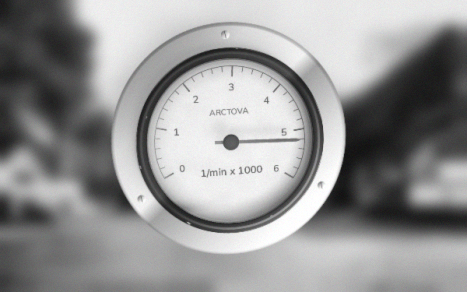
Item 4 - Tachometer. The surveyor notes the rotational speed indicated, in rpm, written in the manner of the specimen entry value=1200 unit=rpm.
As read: value=5200 unit=rpm
